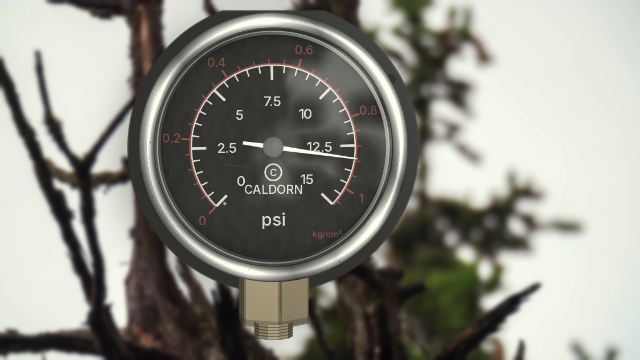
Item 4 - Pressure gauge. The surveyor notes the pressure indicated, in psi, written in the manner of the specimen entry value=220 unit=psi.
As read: value=13 unit=psi
